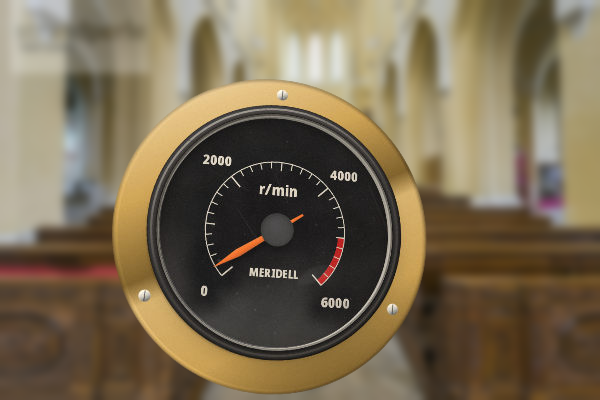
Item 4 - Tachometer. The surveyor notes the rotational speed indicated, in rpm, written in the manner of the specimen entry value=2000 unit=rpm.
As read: value=200 unit=rpm
